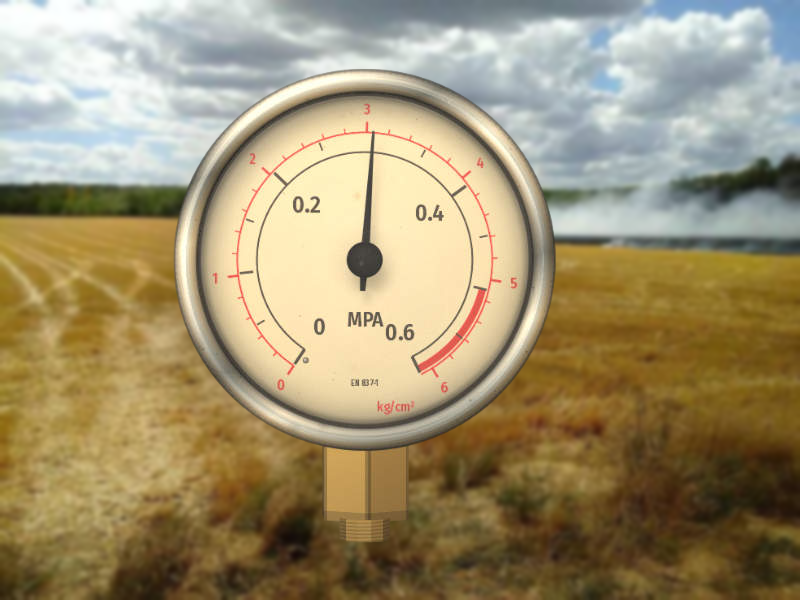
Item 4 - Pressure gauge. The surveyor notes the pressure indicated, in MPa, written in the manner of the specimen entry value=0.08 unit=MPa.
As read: value=0.3 unit=MPa
